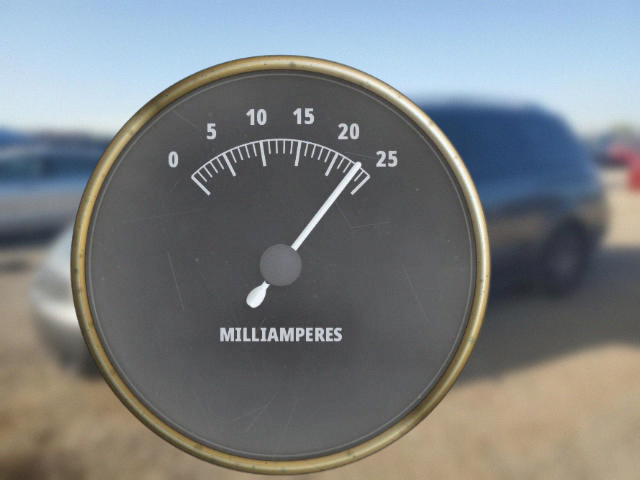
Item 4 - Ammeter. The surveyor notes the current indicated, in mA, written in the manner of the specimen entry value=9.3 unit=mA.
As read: value=23 unit=mA
